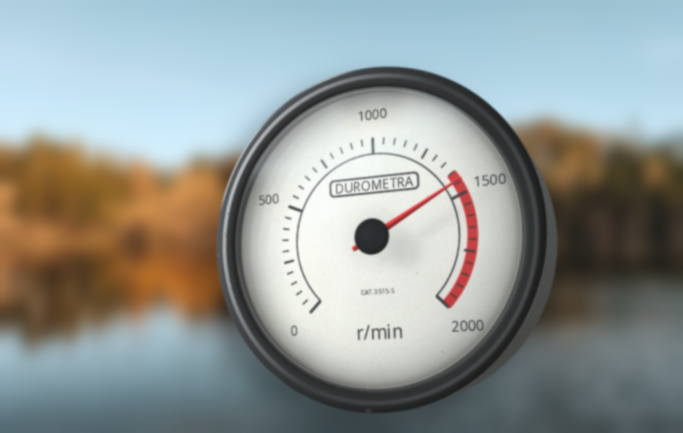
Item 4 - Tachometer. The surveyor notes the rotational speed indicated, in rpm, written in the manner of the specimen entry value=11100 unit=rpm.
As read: value=1450 unit=rpm
